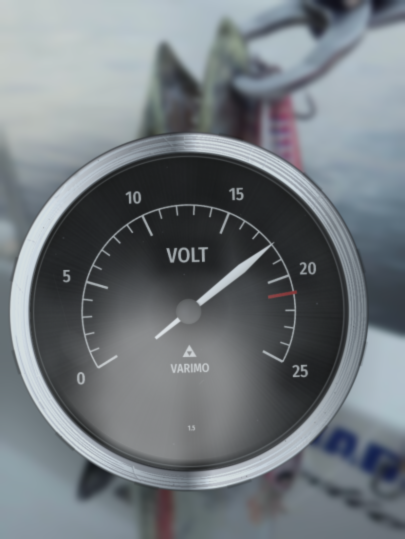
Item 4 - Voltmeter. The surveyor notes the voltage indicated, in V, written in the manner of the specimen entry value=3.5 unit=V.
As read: value=18 unit=V
